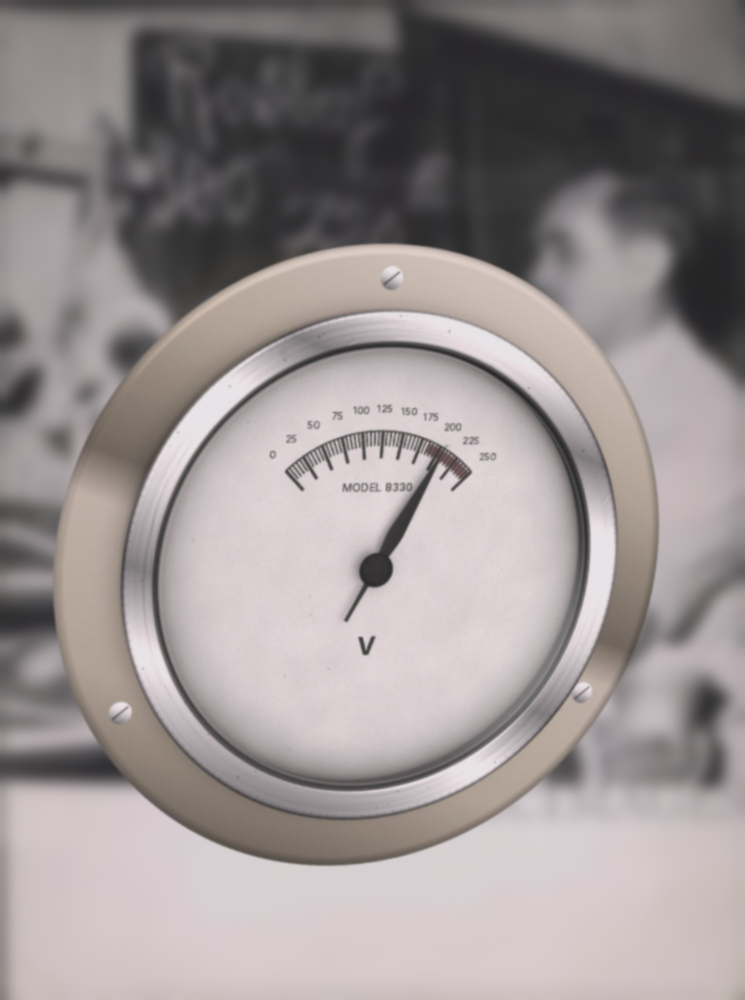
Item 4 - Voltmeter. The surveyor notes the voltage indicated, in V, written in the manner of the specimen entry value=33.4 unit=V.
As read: value=200 unit=V
